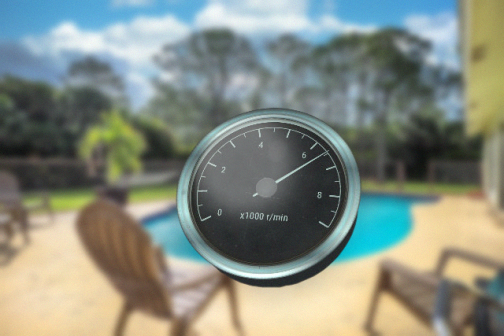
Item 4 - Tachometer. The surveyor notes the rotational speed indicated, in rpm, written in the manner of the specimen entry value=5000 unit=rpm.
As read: value=6500 unit=rpm
